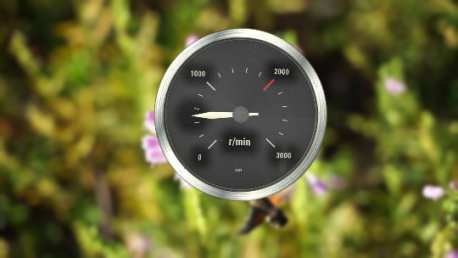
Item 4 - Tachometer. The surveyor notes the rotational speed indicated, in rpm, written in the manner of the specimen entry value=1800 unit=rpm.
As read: value=500 unit=rpm
